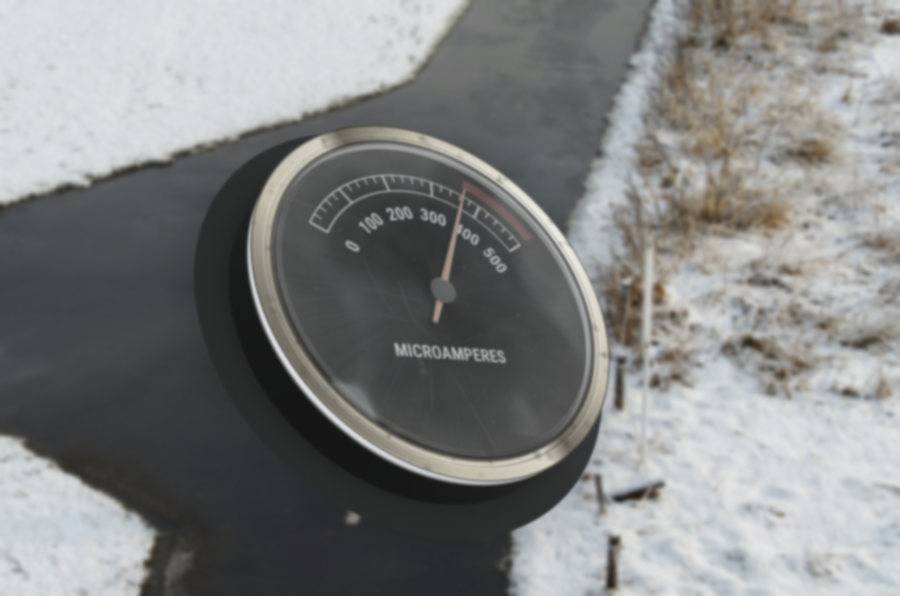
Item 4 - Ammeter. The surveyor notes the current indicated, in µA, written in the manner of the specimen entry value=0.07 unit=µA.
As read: value=360 unit=µA
